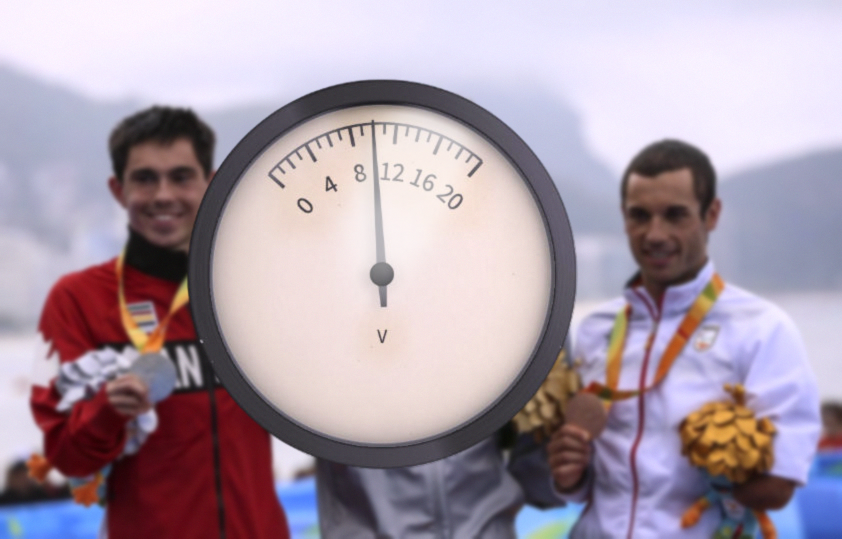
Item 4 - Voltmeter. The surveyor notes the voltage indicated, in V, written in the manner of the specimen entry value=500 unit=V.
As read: value=10 unit=V
